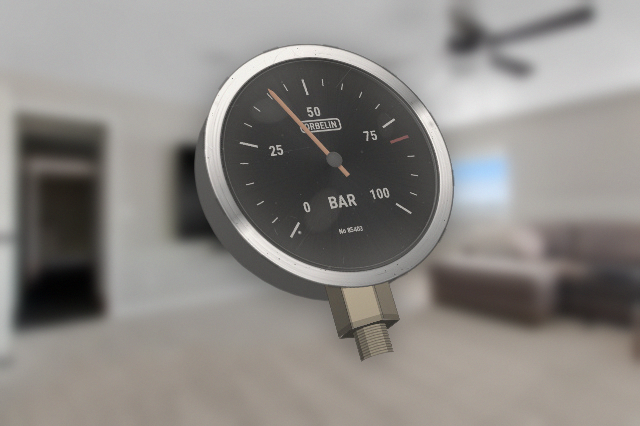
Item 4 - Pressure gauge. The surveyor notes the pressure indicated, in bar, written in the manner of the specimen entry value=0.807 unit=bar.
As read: value=40 unit=bar
